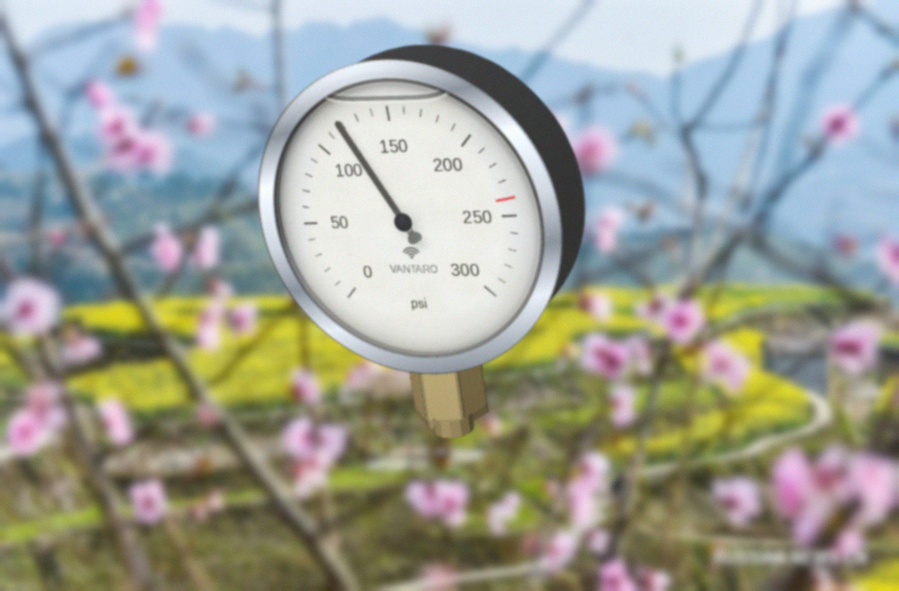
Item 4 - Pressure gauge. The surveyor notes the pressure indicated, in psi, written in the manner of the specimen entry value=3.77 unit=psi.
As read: value=120 unit=psi
